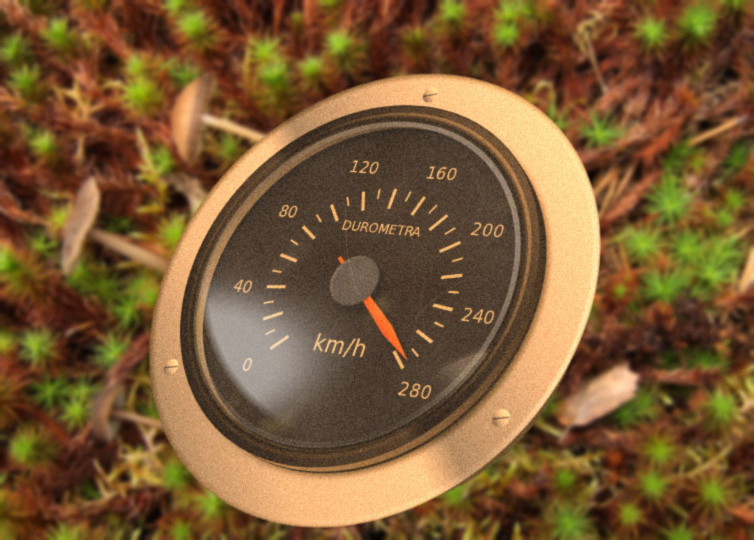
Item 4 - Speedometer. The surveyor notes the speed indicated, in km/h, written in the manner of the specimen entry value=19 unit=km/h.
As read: value=275 unit=km/h
